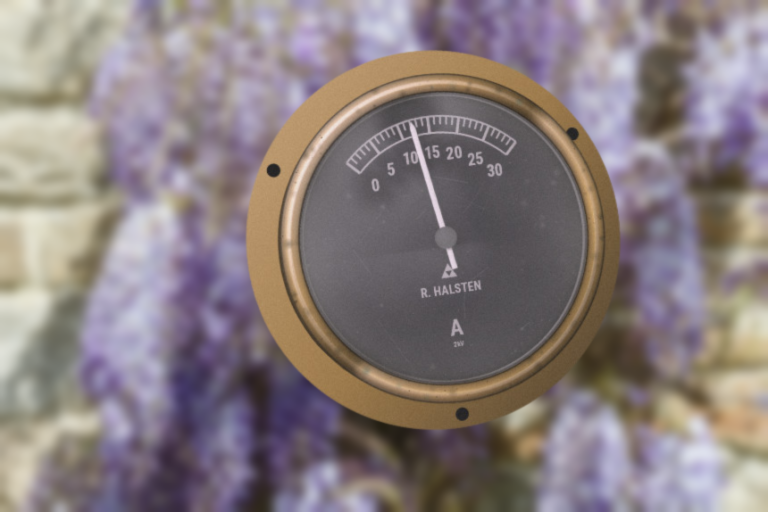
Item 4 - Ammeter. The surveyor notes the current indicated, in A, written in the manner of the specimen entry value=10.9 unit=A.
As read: value=12 unit=A
